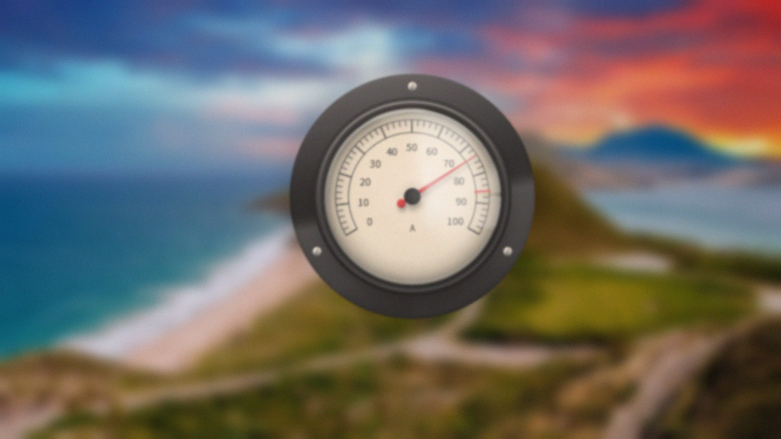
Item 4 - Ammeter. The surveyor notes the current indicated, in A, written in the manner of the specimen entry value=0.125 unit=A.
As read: value=74 unit=A
